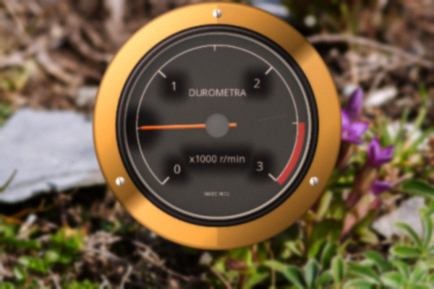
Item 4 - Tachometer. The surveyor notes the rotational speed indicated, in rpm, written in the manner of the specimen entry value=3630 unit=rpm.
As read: value=500 unit=rpm
